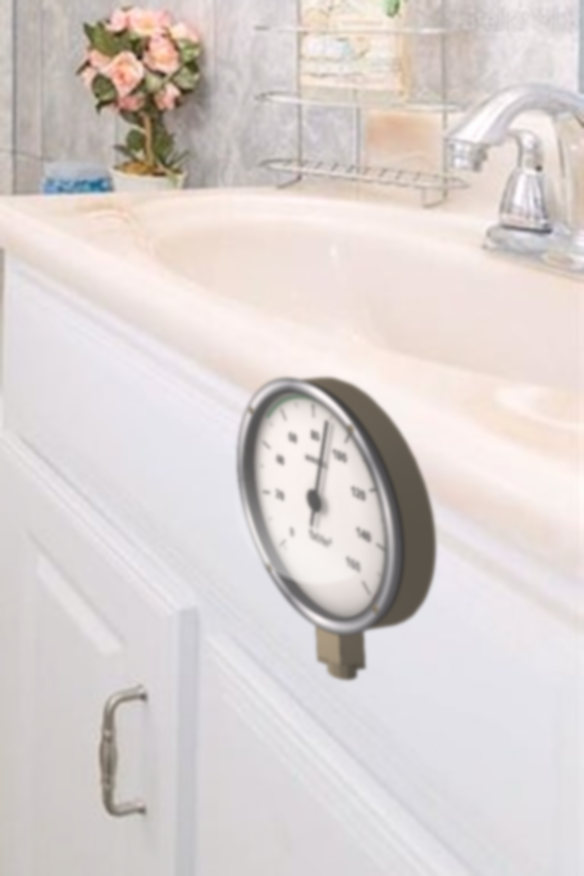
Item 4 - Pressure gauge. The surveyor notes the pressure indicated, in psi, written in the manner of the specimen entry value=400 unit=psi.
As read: value=90 unit=psi
